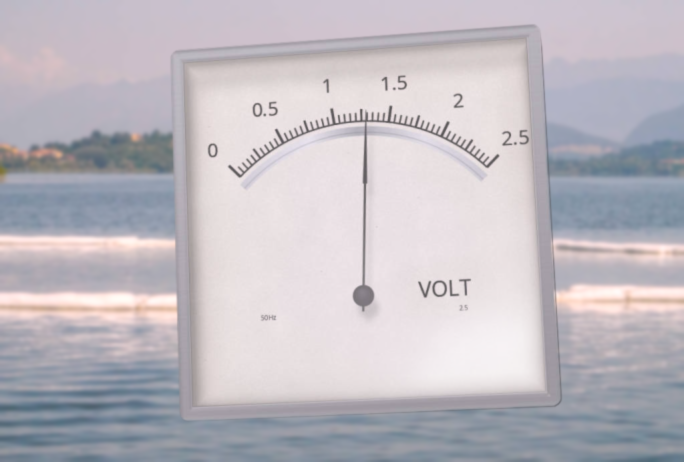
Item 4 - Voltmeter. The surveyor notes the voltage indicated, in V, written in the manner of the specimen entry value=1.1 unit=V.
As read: value=1.3 unit=V
